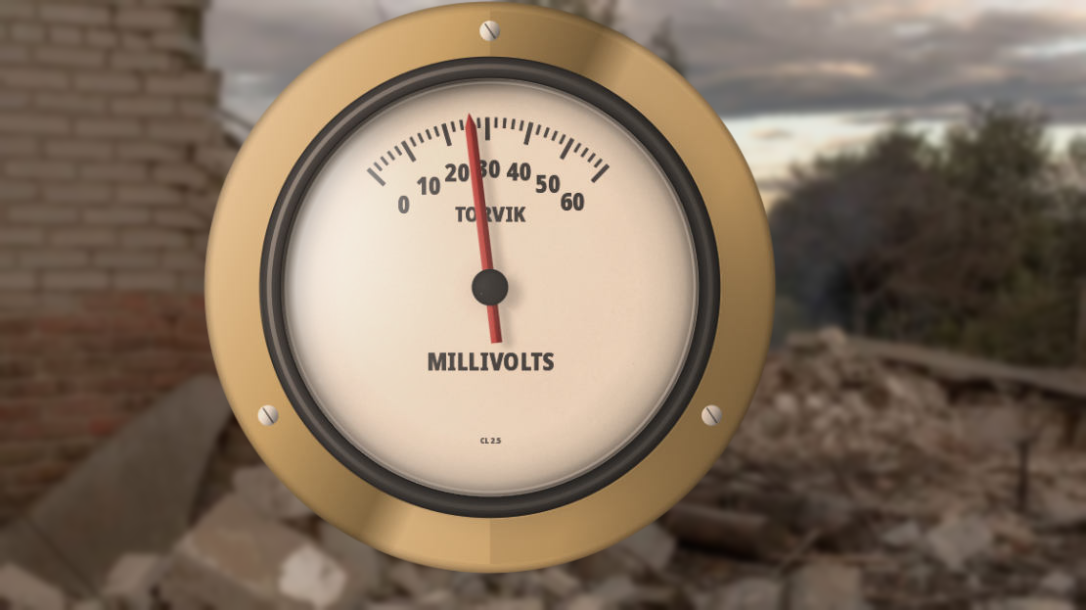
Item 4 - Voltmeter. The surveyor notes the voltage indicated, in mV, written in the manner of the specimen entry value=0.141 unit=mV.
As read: value=26 unit=mV
